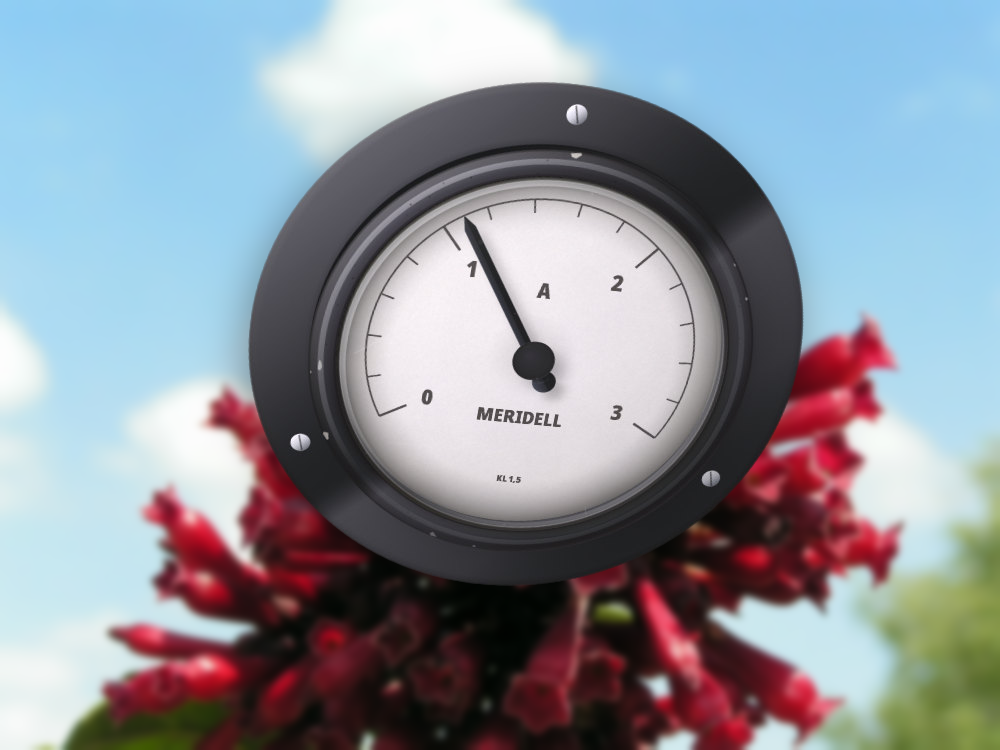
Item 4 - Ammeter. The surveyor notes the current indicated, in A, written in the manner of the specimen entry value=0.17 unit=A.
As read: value=1.1 unit=A
